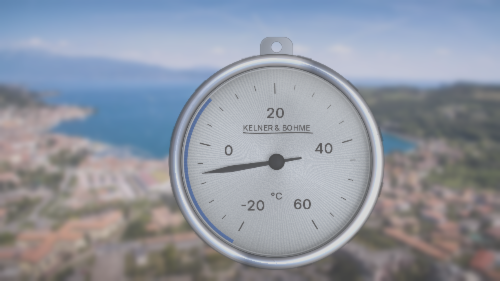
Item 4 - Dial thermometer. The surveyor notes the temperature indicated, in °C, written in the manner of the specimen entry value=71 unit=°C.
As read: value=-6 unit=°C
